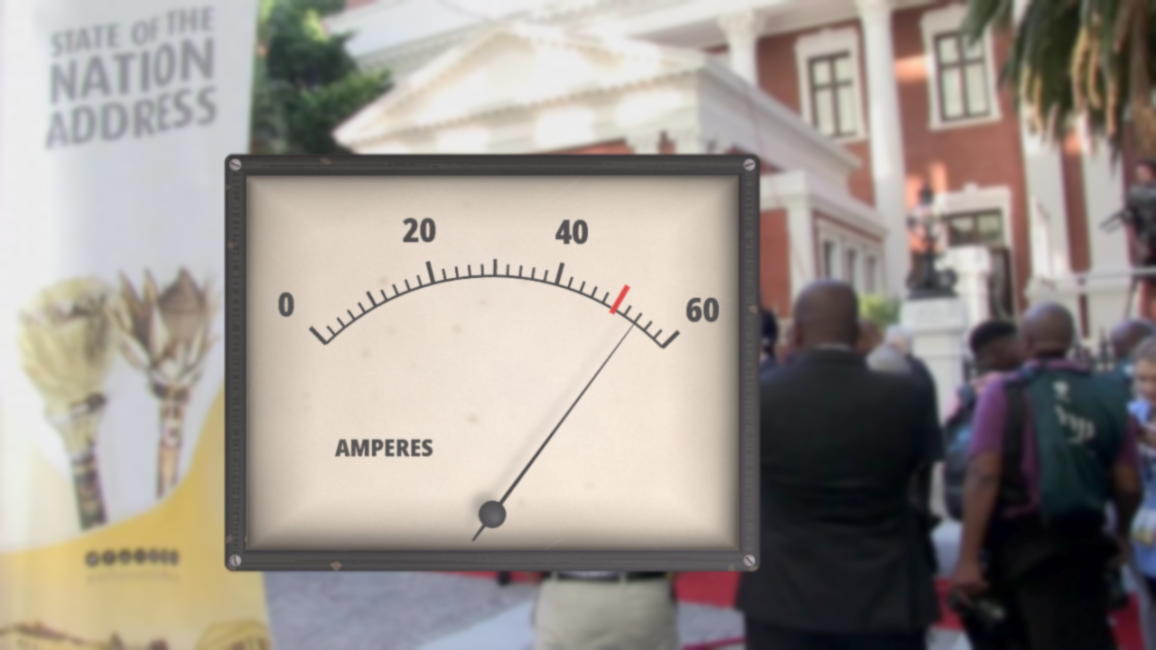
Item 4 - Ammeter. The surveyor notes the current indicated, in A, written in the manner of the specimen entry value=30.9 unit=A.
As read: value=54 unit=A
